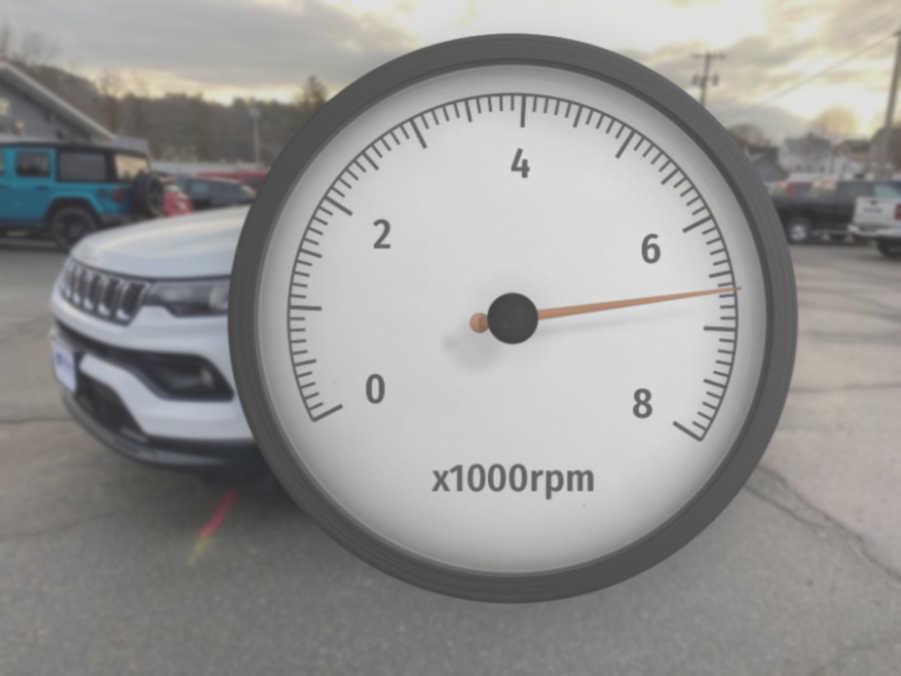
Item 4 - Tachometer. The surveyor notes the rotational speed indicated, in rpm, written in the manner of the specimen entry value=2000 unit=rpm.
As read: value=6650 unit=rpm
